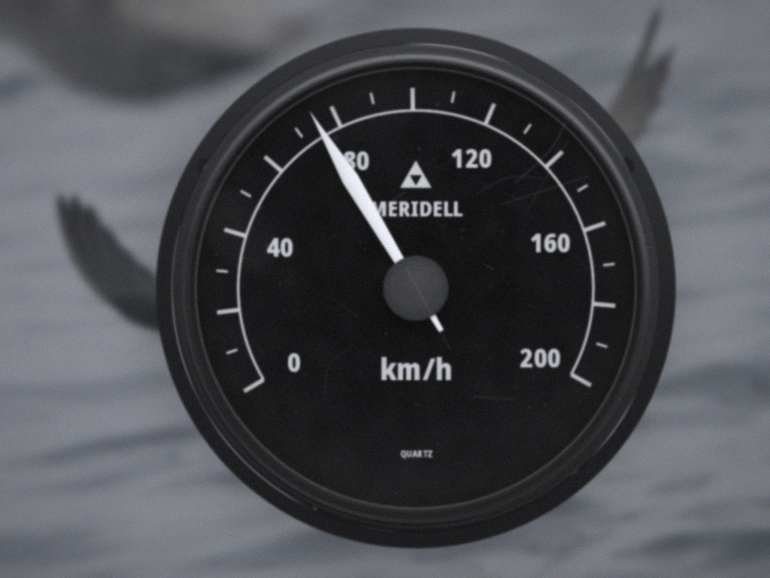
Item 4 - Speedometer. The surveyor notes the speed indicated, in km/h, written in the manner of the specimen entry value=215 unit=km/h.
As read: value=75 unit=km/h
